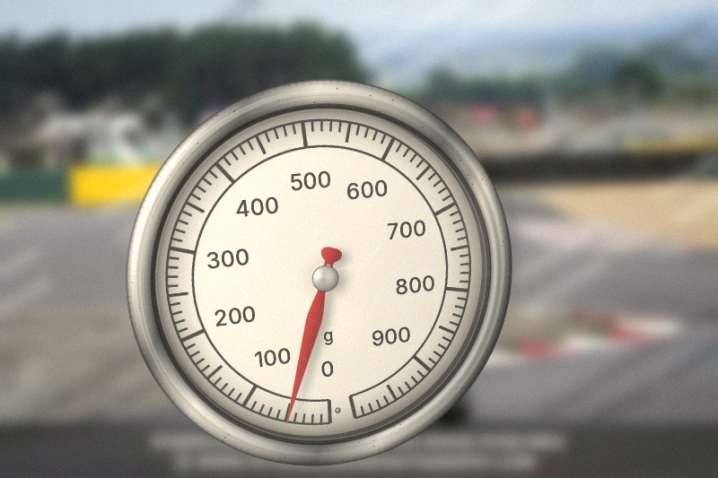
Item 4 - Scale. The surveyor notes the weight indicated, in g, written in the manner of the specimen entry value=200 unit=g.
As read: value=50 unit=g
